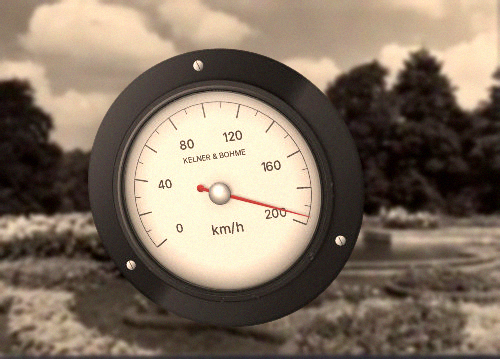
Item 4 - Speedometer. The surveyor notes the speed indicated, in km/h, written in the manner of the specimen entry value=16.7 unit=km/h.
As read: value=195 unit=km/h
